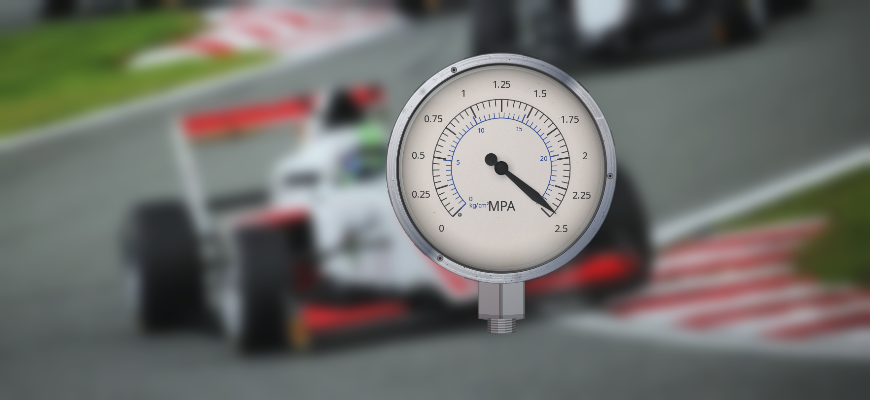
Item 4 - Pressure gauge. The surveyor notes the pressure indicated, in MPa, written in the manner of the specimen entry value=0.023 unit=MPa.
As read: value=2.45 unit=MPa
